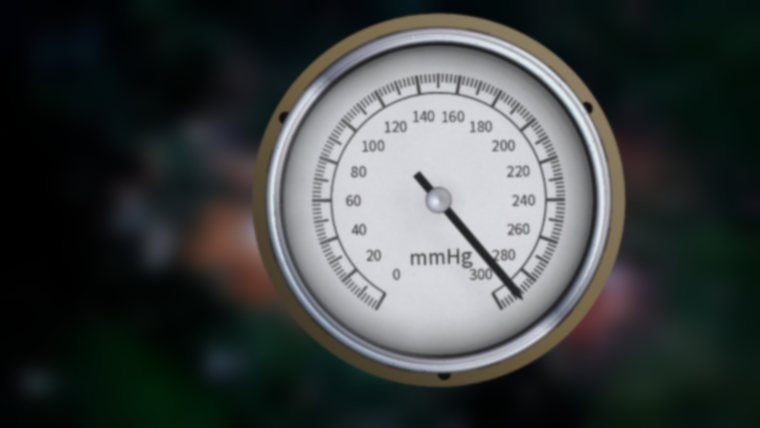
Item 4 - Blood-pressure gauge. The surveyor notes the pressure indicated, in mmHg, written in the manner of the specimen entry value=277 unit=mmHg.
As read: value=290 unit=mmHg
